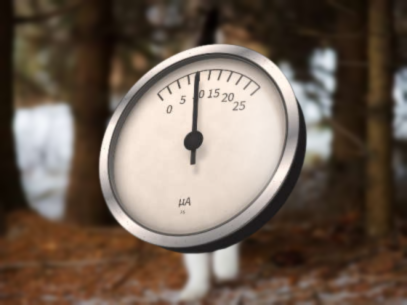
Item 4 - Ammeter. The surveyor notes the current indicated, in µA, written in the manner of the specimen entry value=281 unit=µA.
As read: value=10 unit=µA
